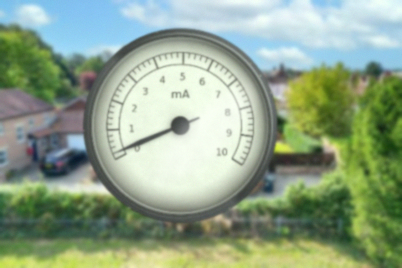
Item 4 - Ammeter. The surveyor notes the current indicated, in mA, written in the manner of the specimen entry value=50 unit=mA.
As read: value=0.2 unit=mA
